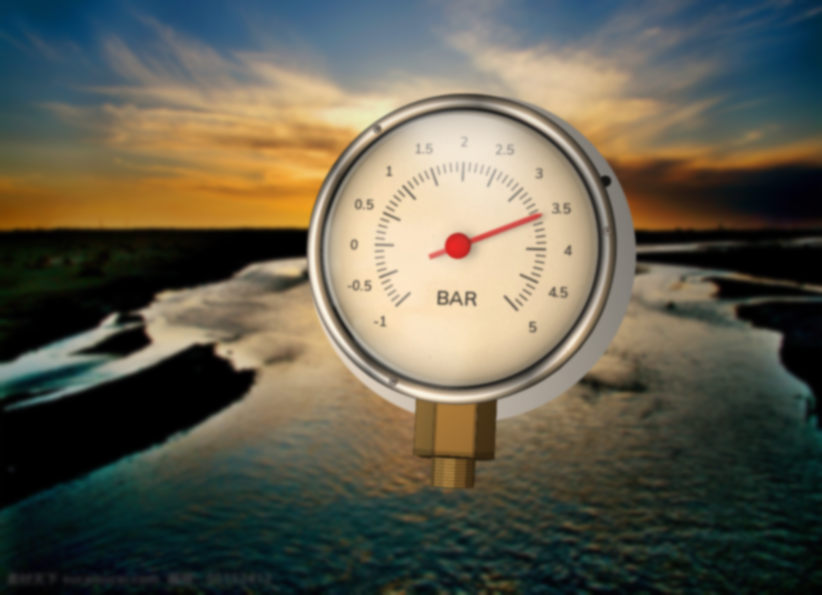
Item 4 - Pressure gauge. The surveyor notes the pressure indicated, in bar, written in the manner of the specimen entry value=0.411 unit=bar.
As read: value=3.5 unit=bar
